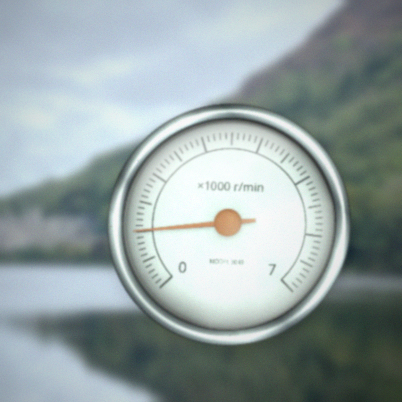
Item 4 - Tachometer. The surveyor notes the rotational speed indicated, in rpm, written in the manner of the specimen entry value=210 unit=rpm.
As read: value=1000 unit=rpm
